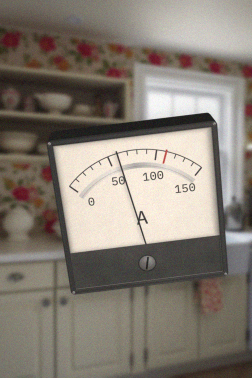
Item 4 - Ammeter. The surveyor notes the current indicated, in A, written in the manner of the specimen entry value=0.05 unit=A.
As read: value=60 unit=A
